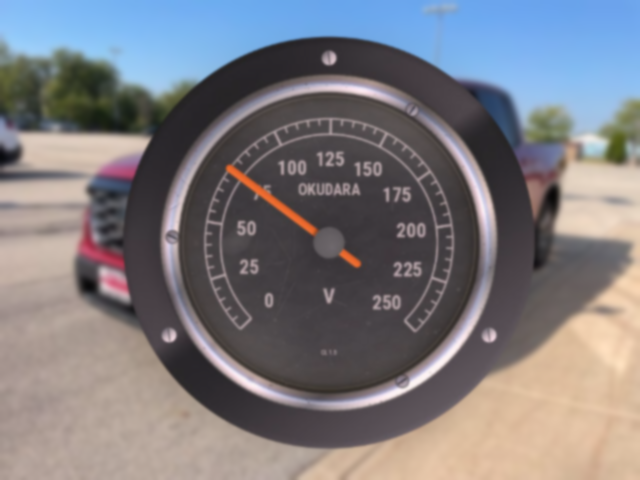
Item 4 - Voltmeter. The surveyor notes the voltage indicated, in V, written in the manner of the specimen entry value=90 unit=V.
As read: value=75 unit=V
